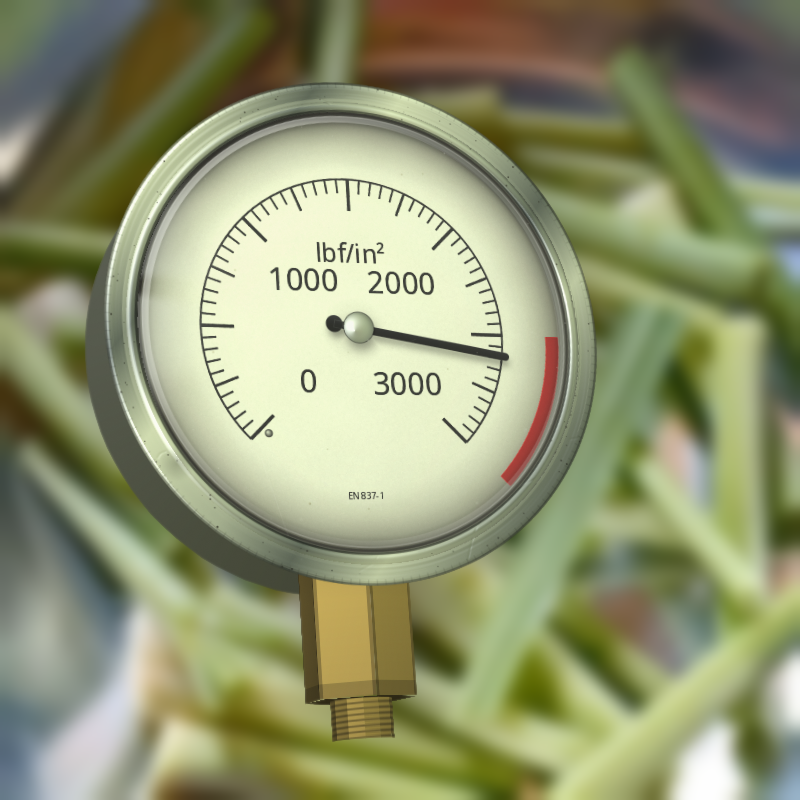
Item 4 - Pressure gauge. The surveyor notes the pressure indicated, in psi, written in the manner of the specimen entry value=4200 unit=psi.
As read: value=2600 unit=psi
